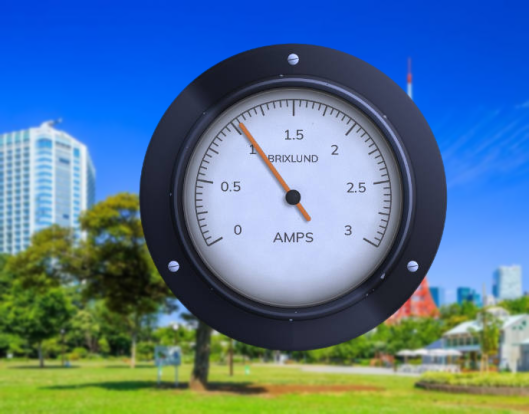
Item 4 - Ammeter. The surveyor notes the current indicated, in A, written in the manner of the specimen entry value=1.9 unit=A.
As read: value=1.05 unit=A
